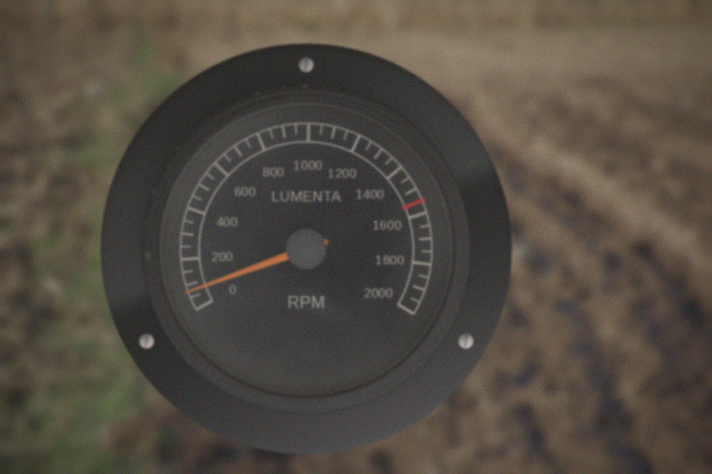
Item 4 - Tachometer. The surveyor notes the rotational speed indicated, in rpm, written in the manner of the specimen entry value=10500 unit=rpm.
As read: value=75 unit=rpm
